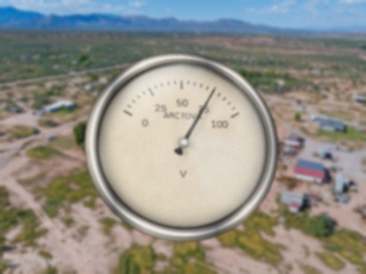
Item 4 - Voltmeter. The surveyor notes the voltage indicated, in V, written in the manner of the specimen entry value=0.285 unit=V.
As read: value=75 unit=V
